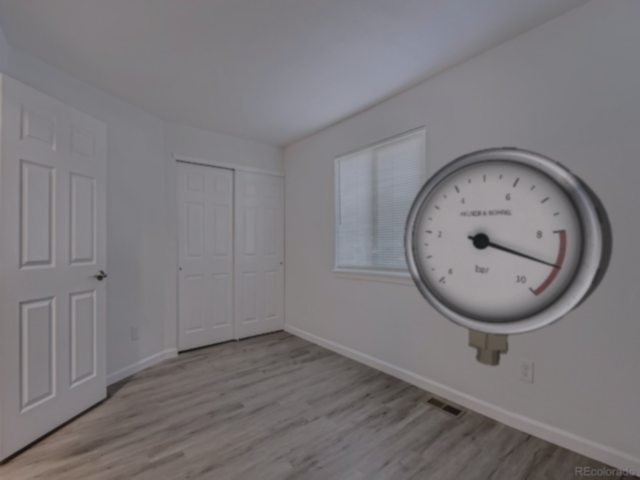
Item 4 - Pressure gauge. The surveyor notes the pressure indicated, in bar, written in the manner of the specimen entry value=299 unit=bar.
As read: value=9 unit=bar
